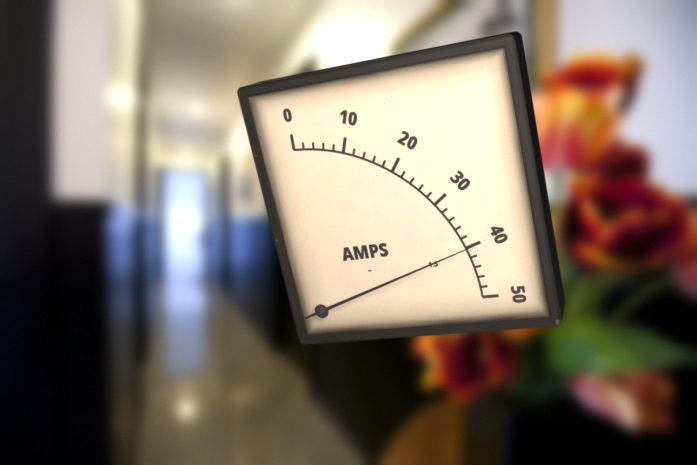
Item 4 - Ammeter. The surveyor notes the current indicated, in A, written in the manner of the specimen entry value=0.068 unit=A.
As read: value=40 unit=A
